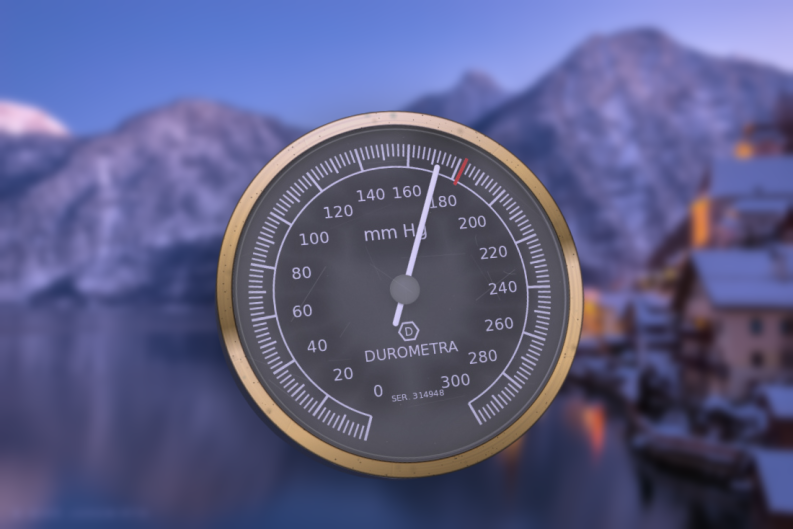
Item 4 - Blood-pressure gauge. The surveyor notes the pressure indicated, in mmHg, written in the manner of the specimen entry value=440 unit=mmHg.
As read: value=172 unit=mmHg
